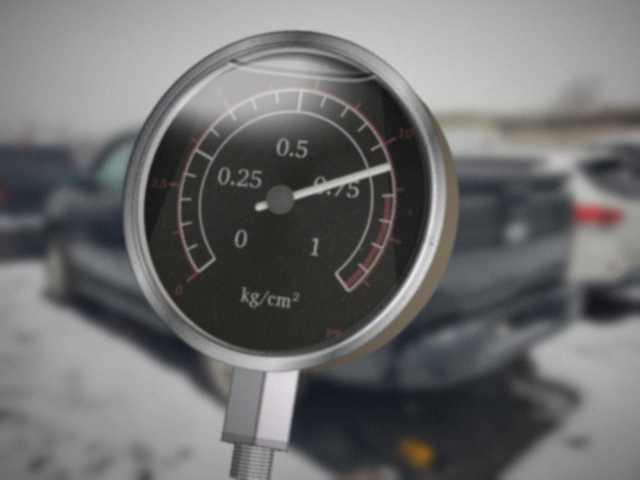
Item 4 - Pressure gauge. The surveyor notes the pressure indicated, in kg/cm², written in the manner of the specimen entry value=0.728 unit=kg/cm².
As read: value=0.75 unit=kg/cm²
